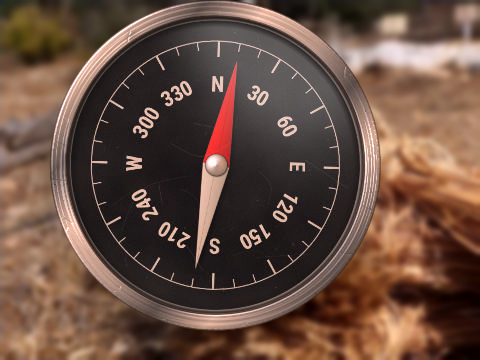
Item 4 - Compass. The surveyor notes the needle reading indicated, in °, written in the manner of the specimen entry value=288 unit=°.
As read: value=10 unit=°
